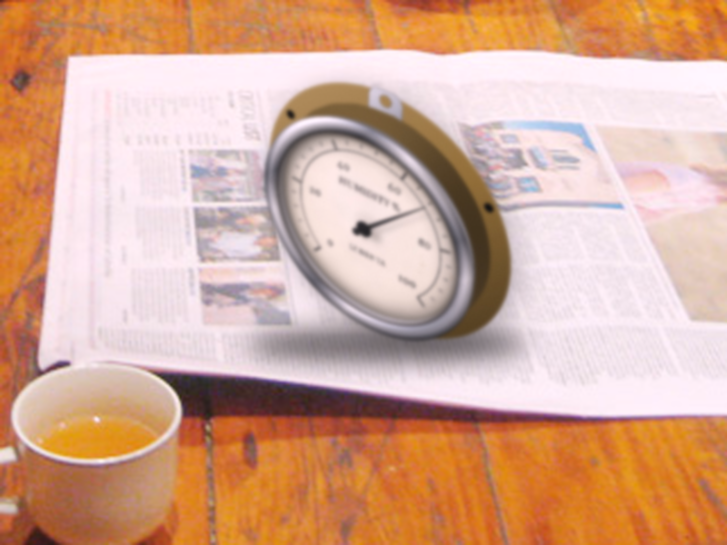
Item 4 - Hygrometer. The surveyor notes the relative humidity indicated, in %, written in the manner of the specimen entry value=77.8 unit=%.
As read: value=68 unit=%
